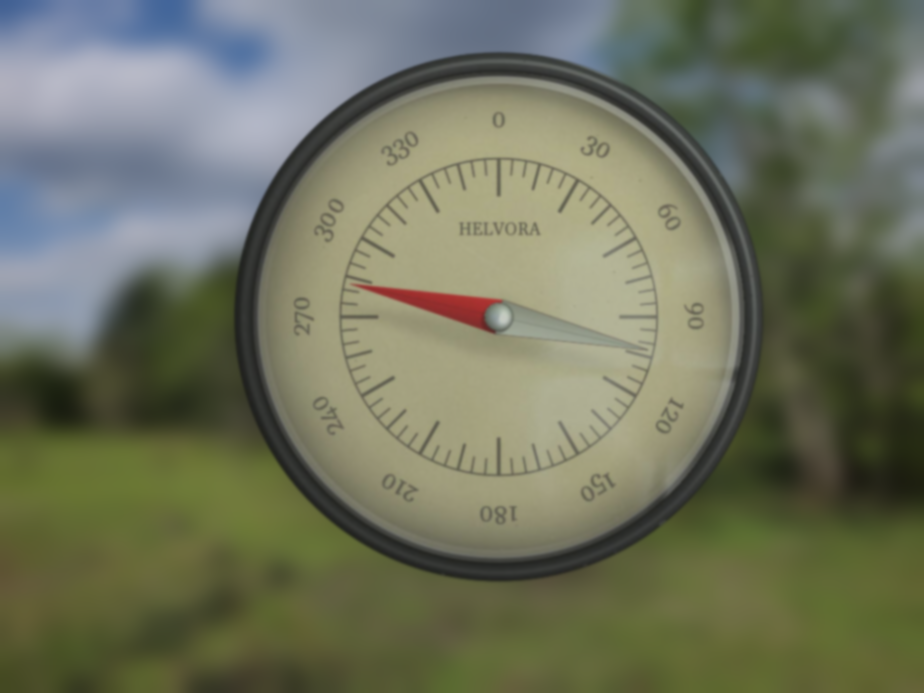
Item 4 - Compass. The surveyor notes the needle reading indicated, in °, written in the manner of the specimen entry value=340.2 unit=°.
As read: value=282.5 unit=°
